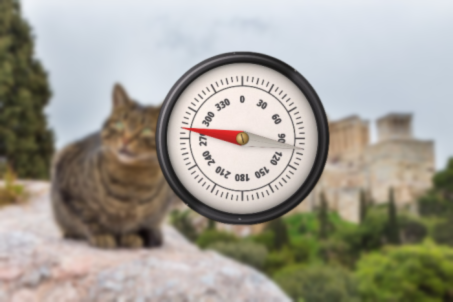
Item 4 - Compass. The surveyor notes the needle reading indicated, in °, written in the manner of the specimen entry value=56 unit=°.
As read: value=280 unit=°
